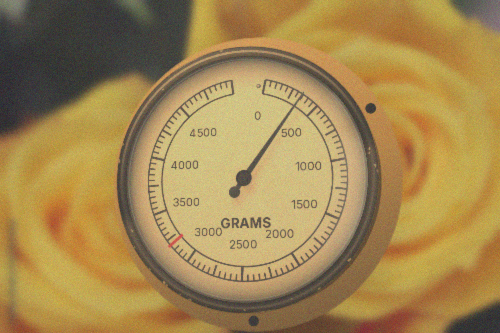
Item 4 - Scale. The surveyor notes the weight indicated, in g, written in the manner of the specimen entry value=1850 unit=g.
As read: value=350 unit=g
